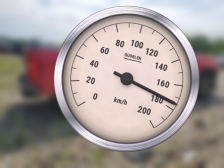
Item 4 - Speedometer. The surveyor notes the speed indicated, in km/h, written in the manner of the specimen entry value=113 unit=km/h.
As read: value=175 unit=km/h
